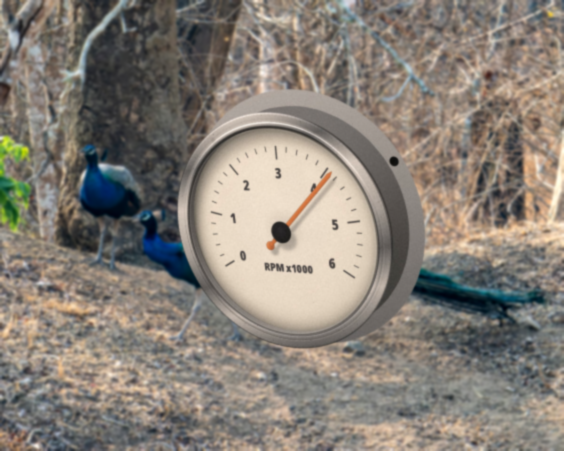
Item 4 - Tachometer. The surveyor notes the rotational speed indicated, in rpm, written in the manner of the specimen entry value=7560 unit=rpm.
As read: value=4100 unit=rpm
